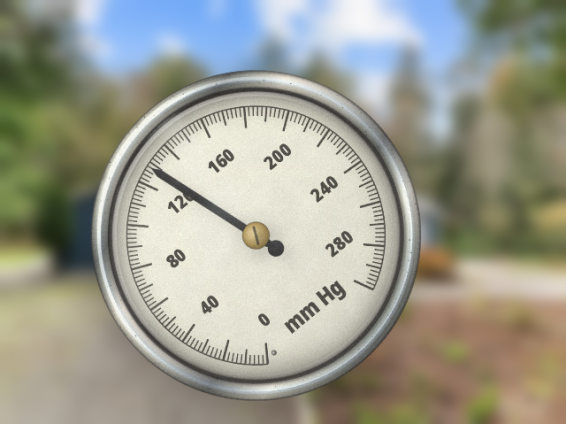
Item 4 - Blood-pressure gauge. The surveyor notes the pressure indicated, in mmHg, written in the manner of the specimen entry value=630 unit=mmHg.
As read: value=128 unit=mmHg
